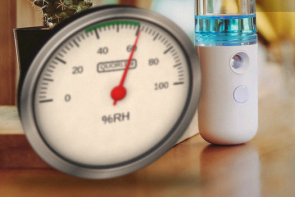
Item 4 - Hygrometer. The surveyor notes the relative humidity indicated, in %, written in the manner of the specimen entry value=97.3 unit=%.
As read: value=60 unit=%
